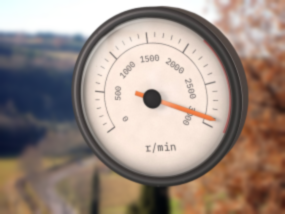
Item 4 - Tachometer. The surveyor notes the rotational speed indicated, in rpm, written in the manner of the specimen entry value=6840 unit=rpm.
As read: value=2900 unit=rpm
